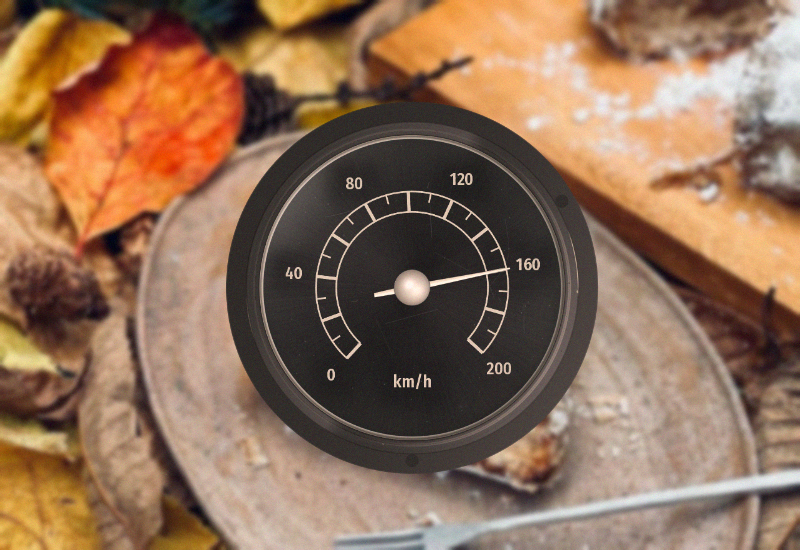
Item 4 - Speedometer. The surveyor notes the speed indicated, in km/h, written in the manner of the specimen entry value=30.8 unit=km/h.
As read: value=160 unit=km/h
